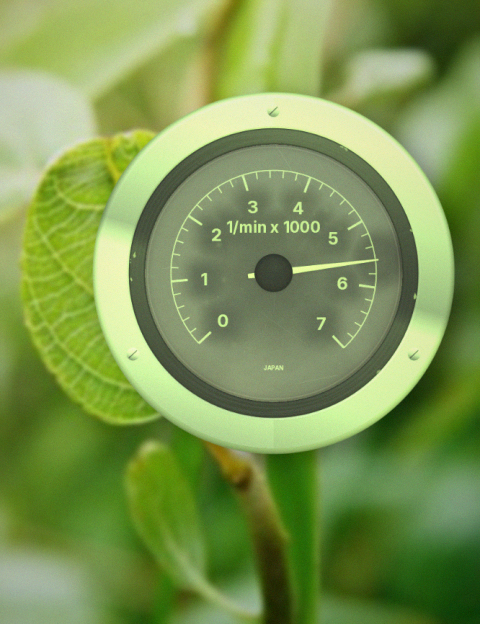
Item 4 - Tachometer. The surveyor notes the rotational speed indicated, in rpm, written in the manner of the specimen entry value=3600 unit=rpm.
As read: value=5600 unit=rpm
